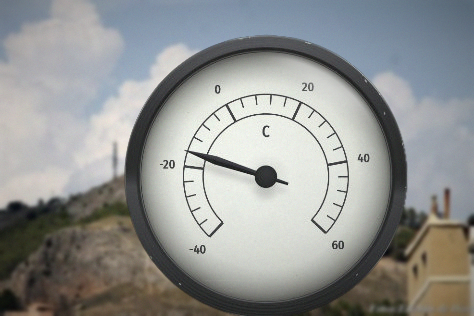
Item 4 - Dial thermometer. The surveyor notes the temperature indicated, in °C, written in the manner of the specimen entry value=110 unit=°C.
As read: value=-16 unit=°C
